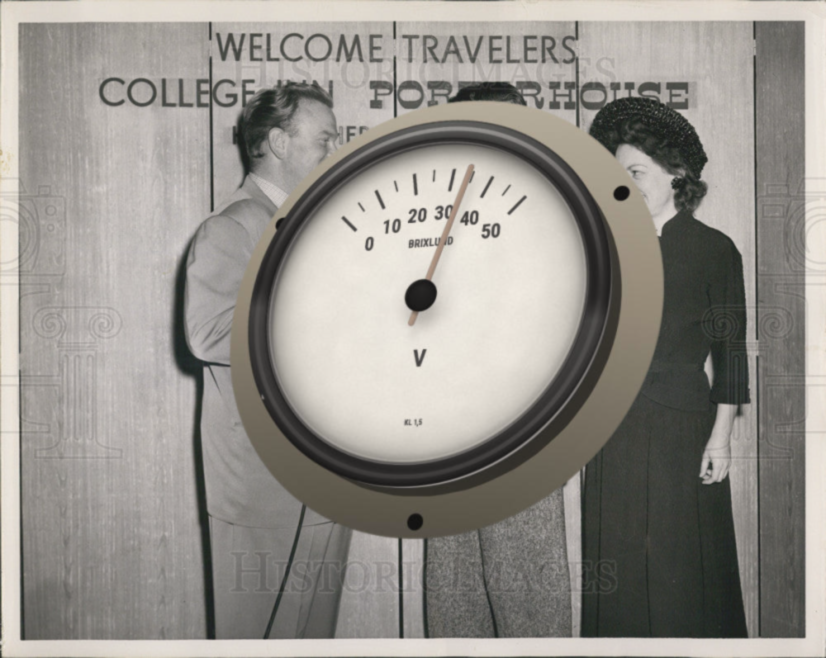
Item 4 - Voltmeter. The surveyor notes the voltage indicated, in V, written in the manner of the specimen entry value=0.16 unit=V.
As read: value=35 unit=V
